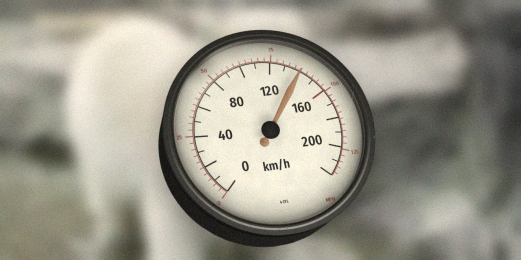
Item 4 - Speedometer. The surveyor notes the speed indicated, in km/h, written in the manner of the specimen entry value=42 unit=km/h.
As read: value=140 unit=km/h
